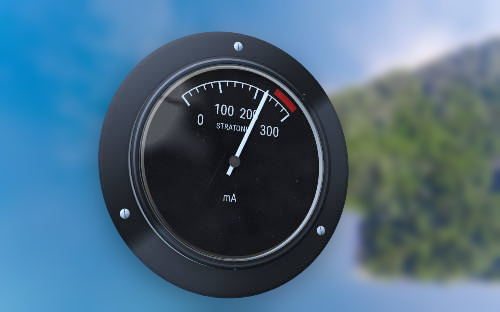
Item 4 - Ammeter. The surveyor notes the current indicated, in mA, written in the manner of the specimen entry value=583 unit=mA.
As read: value=220 unit=mA
